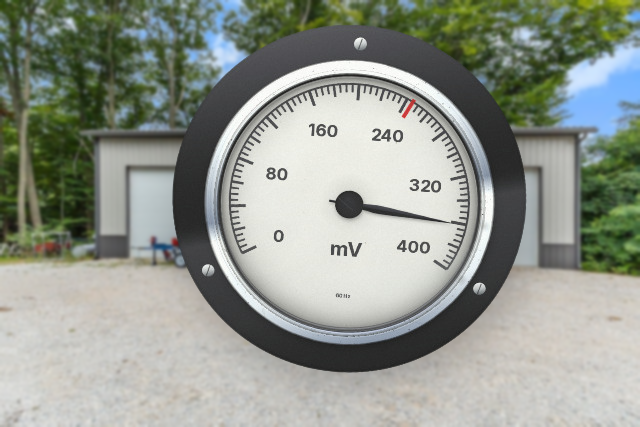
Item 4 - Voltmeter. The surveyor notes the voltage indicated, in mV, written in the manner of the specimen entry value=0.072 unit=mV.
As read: value=360 unit=mV
